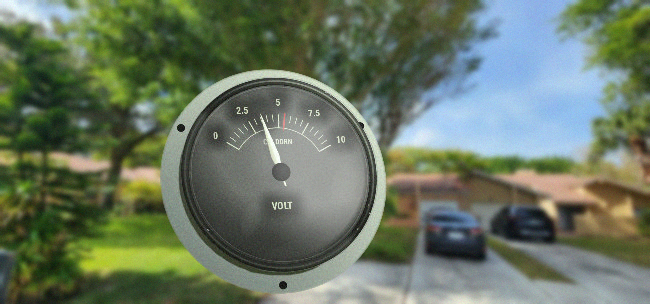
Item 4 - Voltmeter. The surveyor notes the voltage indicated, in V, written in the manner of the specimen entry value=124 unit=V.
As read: value=3.5 unit=V
